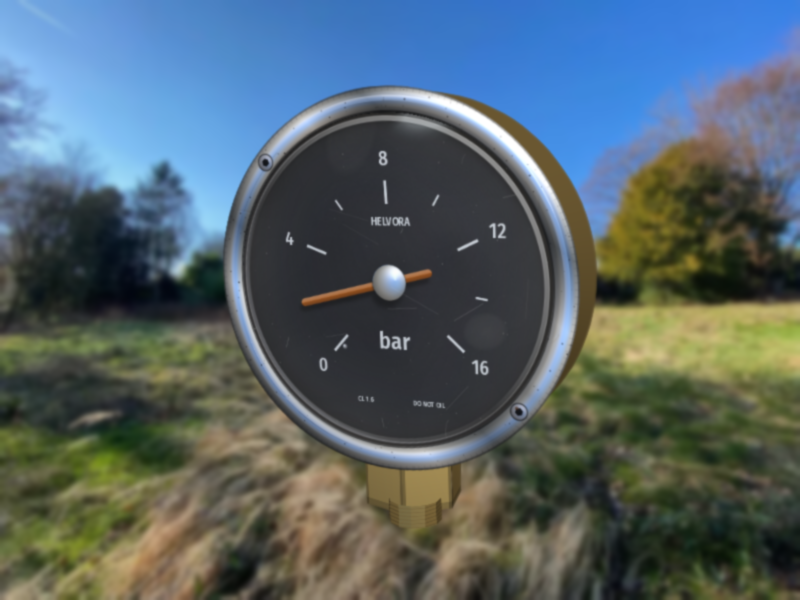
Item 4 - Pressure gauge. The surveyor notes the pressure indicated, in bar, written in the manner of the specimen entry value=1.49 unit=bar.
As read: value=2 unit=bar
